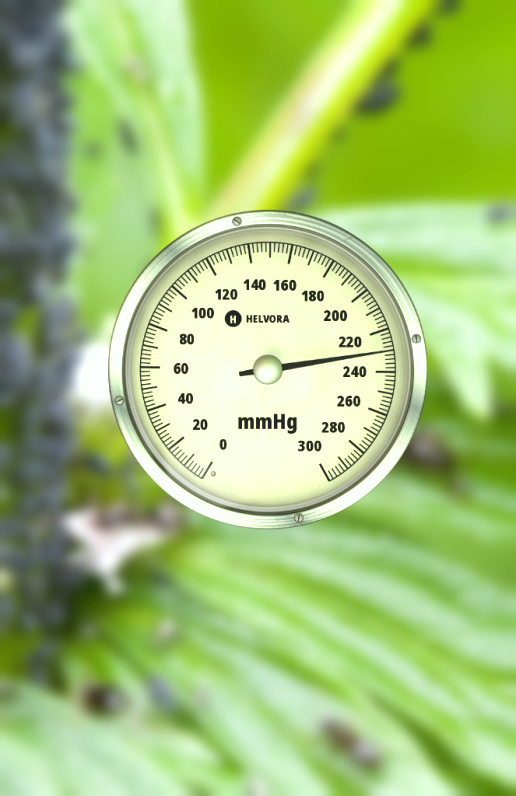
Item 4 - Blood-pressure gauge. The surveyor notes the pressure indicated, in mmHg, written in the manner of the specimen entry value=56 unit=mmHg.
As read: value=230 unit=mmHg
